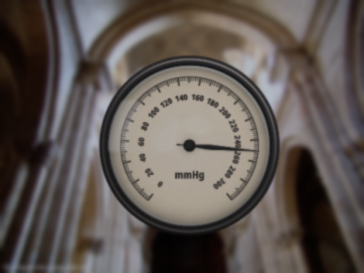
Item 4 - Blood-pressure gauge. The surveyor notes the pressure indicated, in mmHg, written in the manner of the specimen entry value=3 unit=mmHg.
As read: value=250 unit=mmHg
